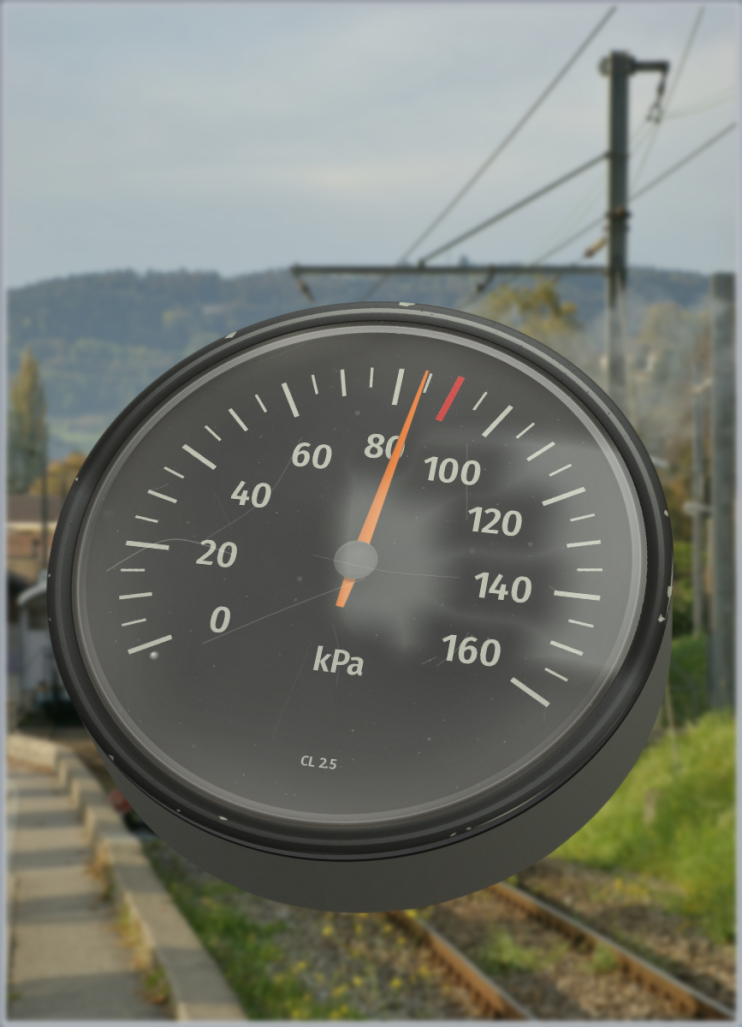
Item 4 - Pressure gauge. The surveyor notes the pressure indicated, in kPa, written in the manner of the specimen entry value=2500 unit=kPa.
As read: value=85 unit=kPa
